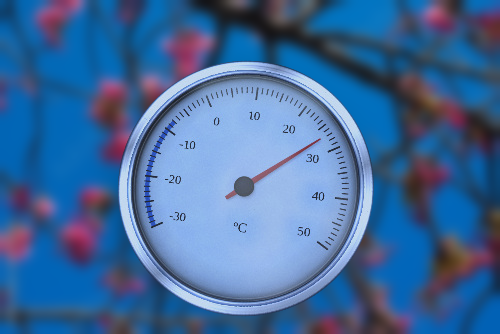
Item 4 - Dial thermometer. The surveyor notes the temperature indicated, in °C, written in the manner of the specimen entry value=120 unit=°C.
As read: value=27 unit=°C
